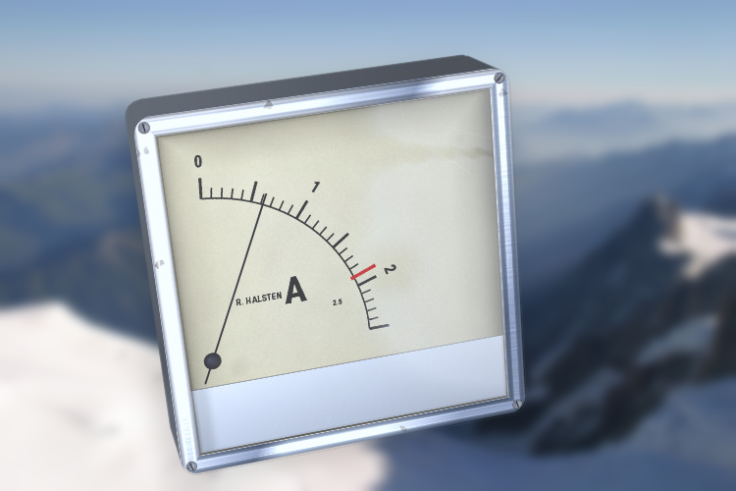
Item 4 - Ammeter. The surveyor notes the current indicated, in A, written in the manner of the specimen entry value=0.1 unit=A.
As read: value=0.6 unit=A
